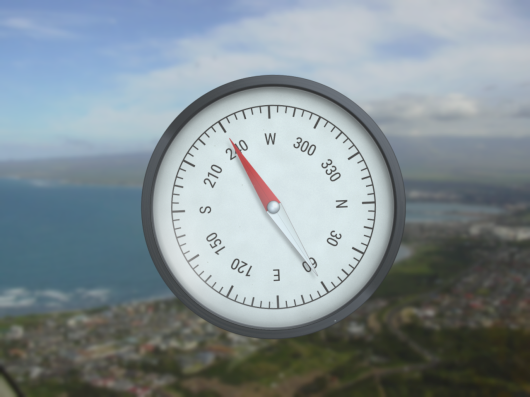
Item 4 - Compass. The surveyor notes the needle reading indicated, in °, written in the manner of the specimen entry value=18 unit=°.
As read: value=240 unit=°
